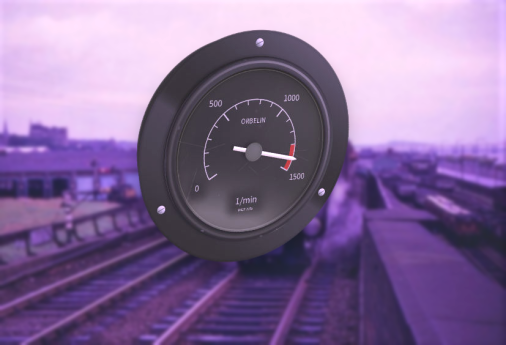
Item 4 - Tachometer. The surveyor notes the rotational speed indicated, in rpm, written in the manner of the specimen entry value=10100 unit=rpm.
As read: value=1400 unit=rpm
